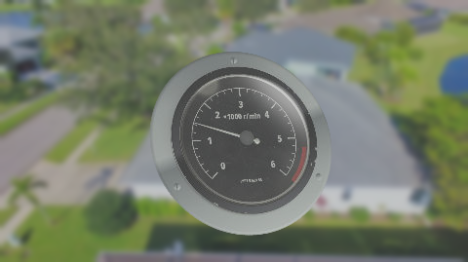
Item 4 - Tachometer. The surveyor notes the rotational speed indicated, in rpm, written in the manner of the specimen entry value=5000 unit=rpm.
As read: value=1400 unit=rpm
